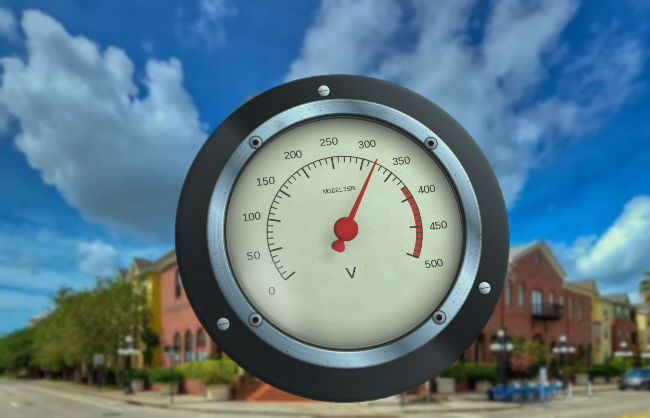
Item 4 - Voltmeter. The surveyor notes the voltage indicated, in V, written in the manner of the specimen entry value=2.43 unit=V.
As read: value=320 unit=V
